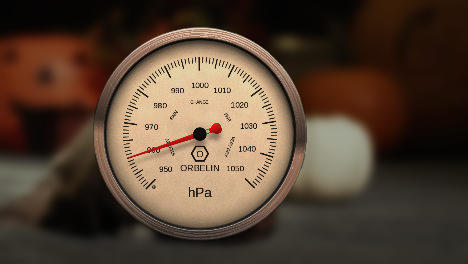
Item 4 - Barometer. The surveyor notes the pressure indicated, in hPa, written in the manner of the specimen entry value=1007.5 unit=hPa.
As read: value=960 unit=hPa
